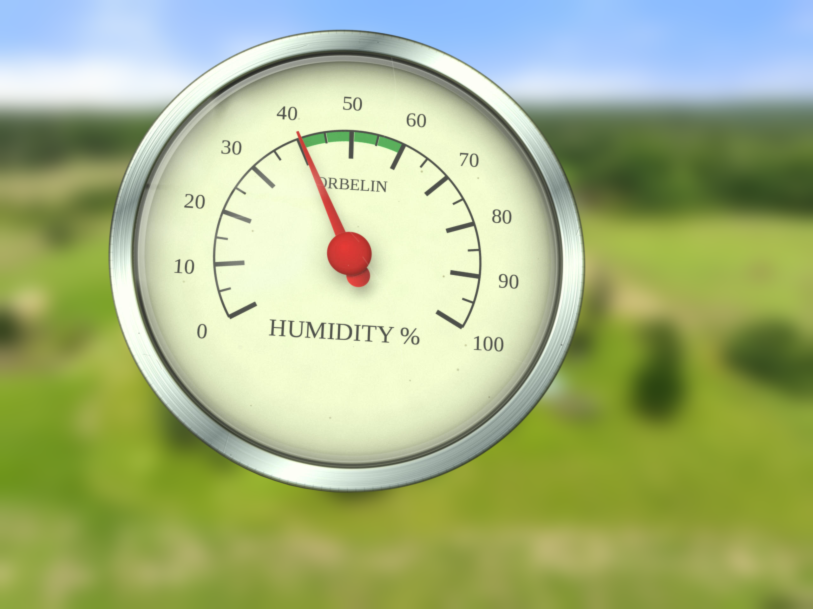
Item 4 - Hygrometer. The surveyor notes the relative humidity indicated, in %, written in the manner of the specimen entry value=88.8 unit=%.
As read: value=40 unit=%
